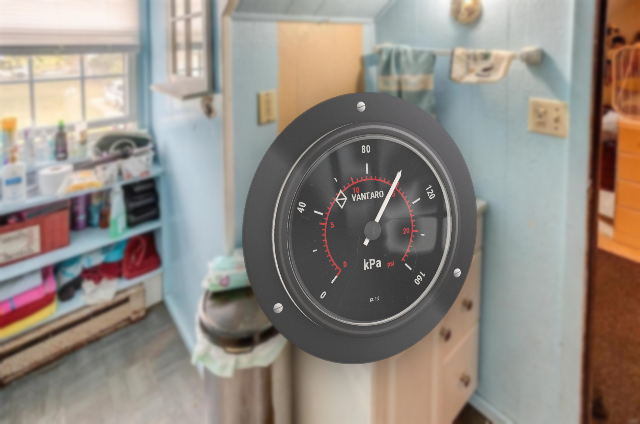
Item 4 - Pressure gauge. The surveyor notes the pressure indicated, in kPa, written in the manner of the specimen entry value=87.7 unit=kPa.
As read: value=100 unit=kPa
